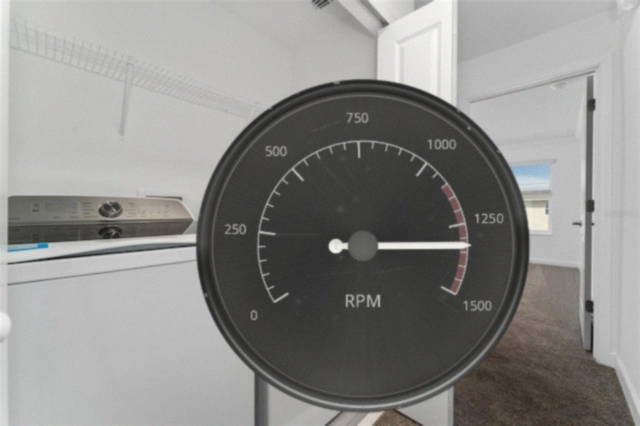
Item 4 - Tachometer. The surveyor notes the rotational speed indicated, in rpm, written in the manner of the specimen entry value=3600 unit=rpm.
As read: value=1325 unit=rpm
